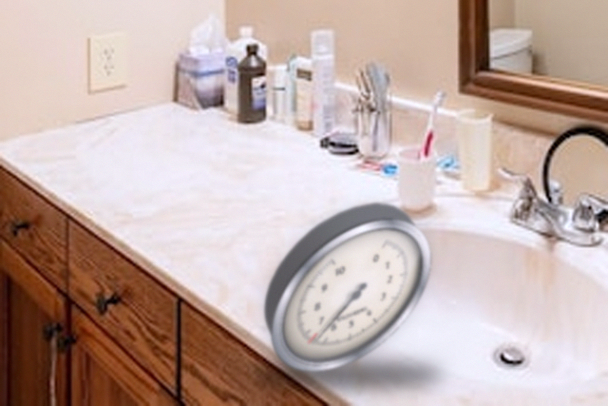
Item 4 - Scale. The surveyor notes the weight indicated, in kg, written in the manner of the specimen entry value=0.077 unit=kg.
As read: value=6.5 unit=kg
